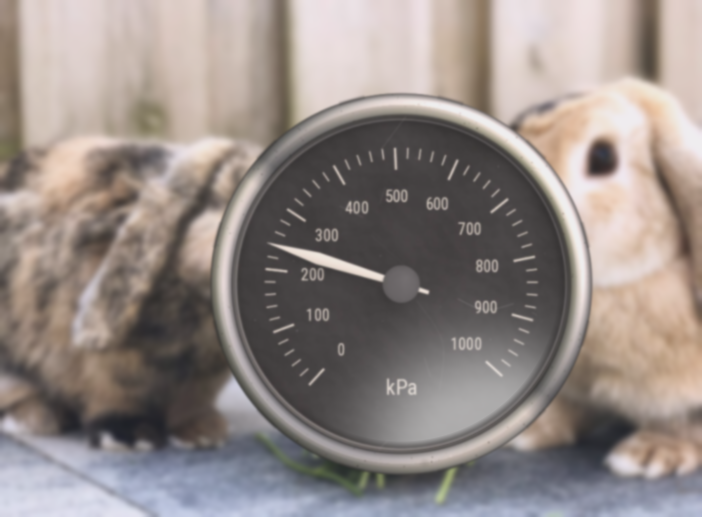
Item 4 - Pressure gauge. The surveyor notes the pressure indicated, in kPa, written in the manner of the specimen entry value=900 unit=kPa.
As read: value=240 unit=kPa
